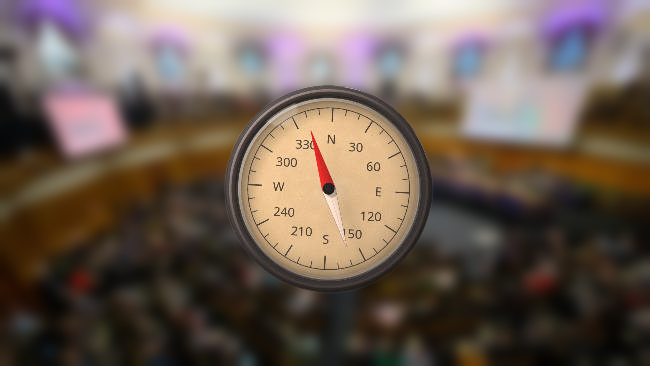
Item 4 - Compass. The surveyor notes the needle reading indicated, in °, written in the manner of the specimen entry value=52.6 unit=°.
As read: value=340 unit=°
